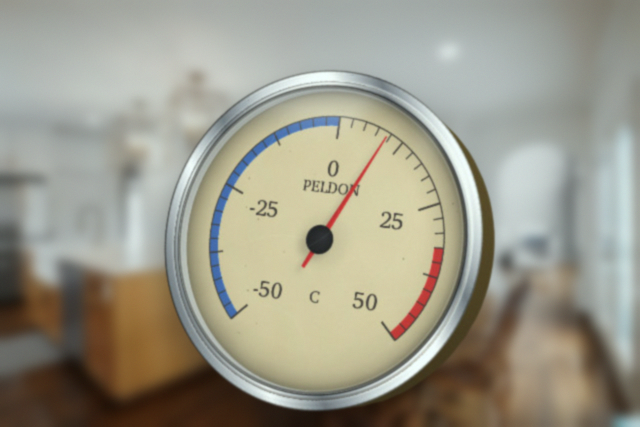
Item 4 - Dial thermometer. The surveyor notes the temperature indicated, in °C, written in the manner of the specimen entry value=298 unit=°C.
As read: value=10 unit=°C
